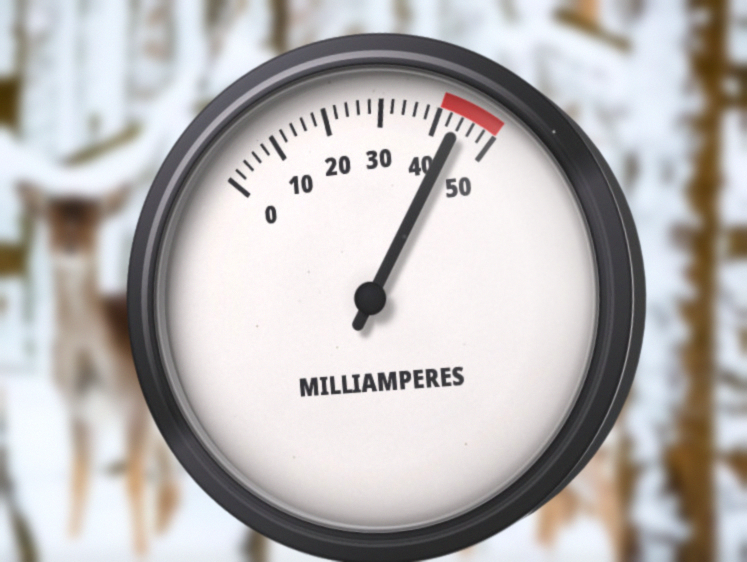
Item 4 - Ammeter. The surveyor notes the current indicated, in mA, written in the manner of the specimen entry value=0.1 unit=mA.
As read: value=44 unit=mA
